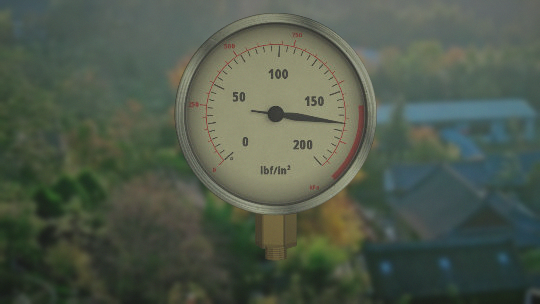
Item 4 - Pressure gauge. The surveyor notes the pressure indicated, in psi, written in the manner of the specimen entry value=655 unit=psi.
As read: value=170 unit=psi
